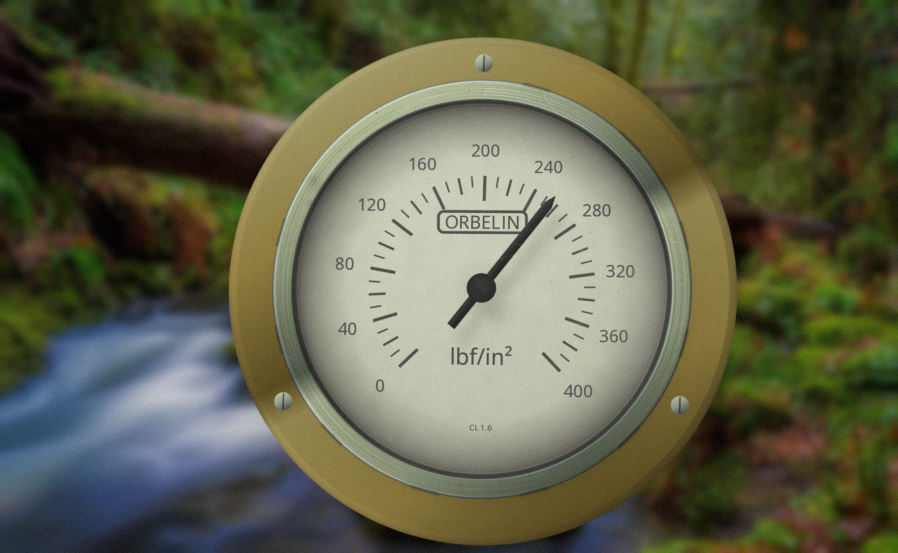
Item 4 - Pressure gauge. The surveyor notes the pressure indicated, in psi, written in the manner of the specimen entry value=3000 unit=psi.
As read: value=255 unit=psi
